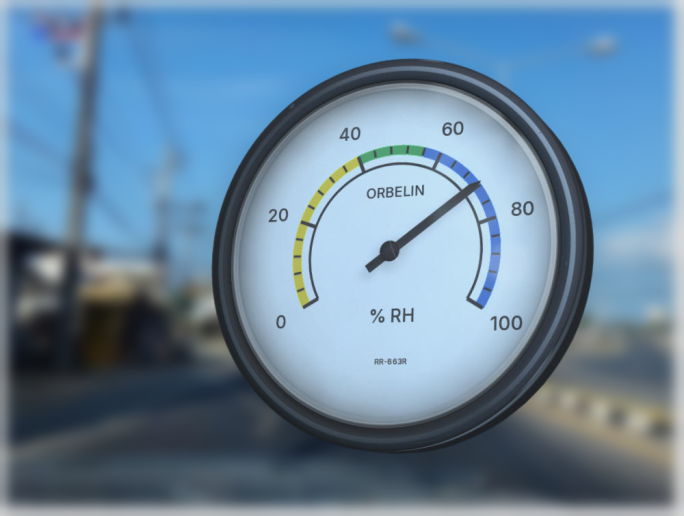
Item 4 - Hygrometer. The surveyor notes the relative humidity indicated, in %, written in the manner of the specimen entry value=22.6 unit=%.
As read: value=72 unit=%
